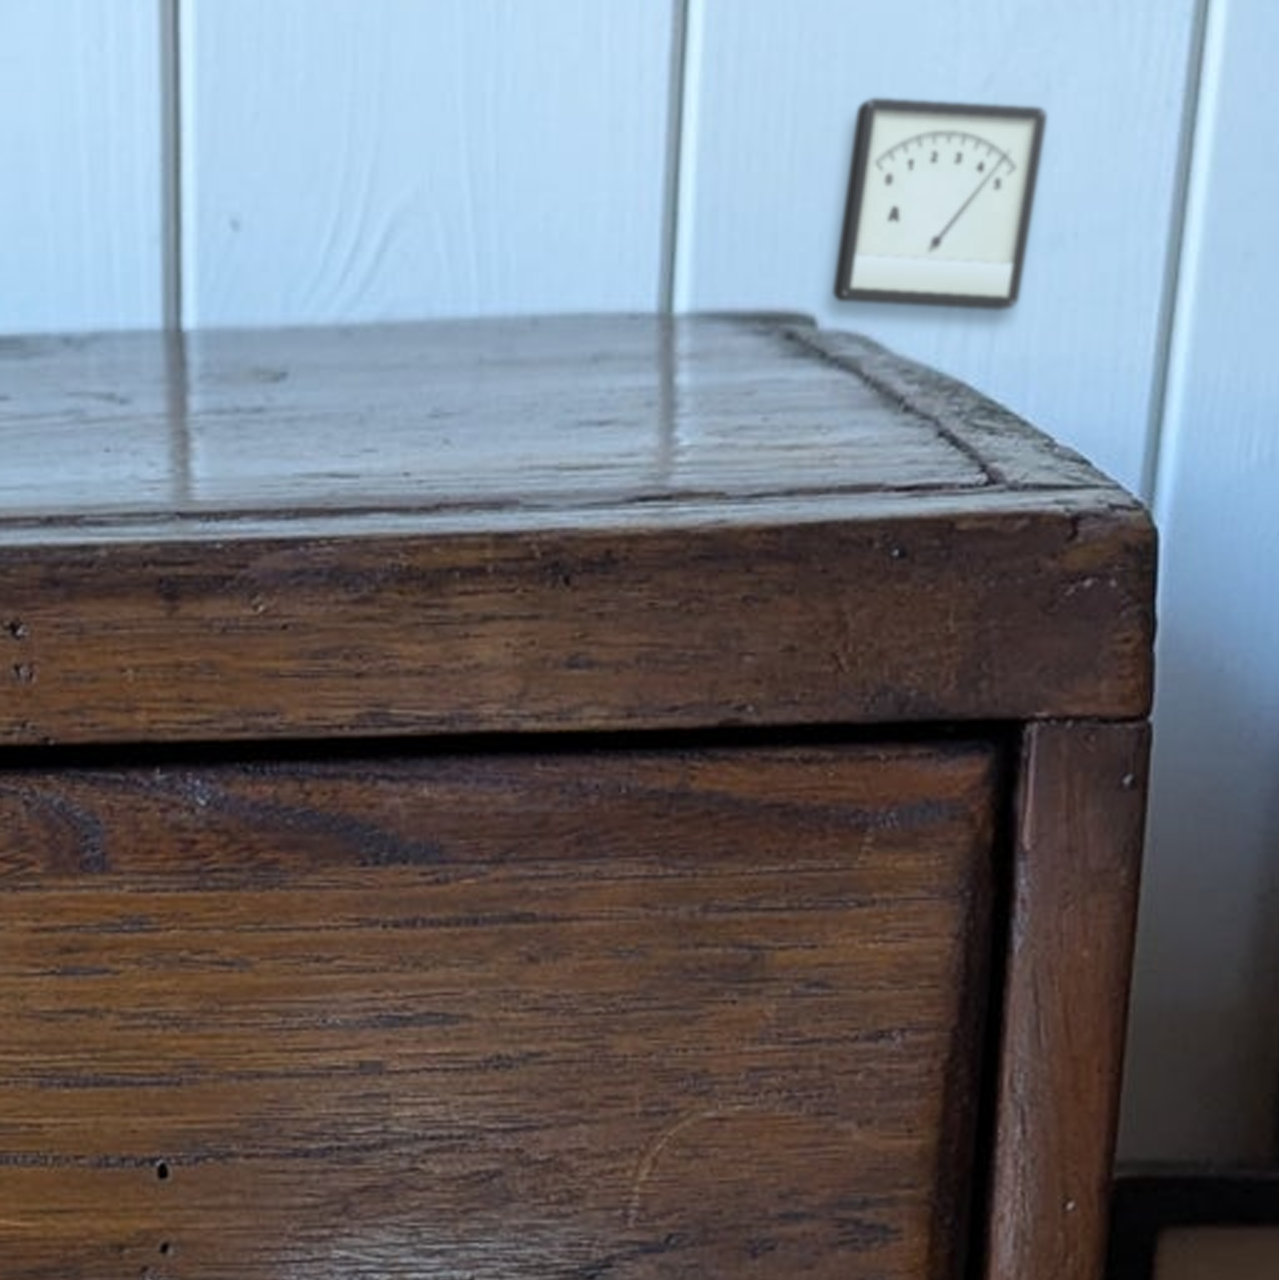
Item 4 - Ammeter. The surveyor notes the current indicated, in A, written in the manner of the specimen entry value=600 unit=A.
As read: value=4.5 unit=A
